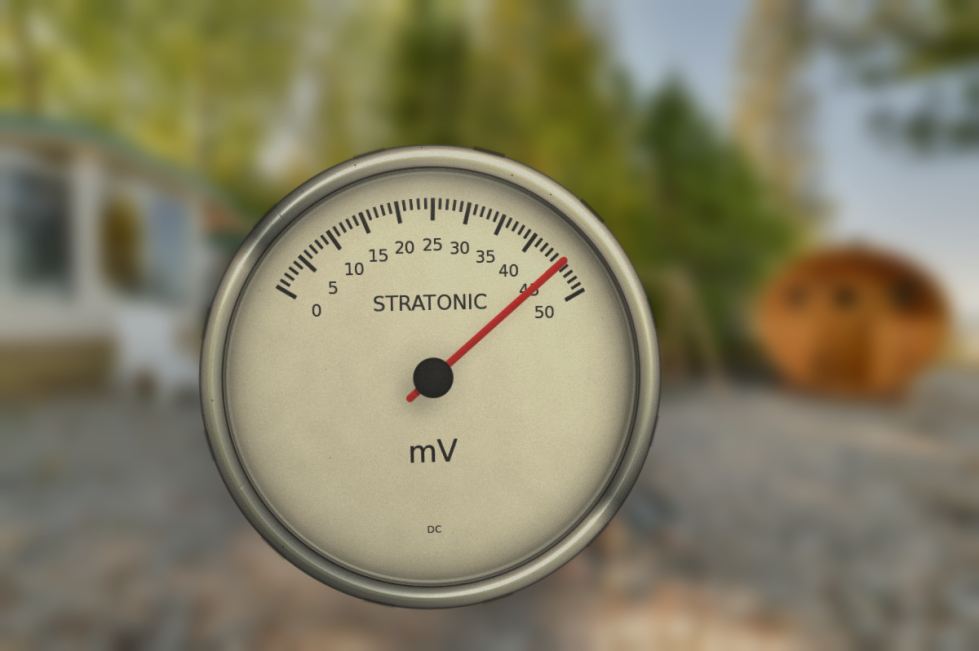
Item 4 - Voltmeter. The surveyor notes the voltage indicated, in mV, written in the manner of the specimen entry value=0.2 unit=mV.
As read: value=45 unit=mV
